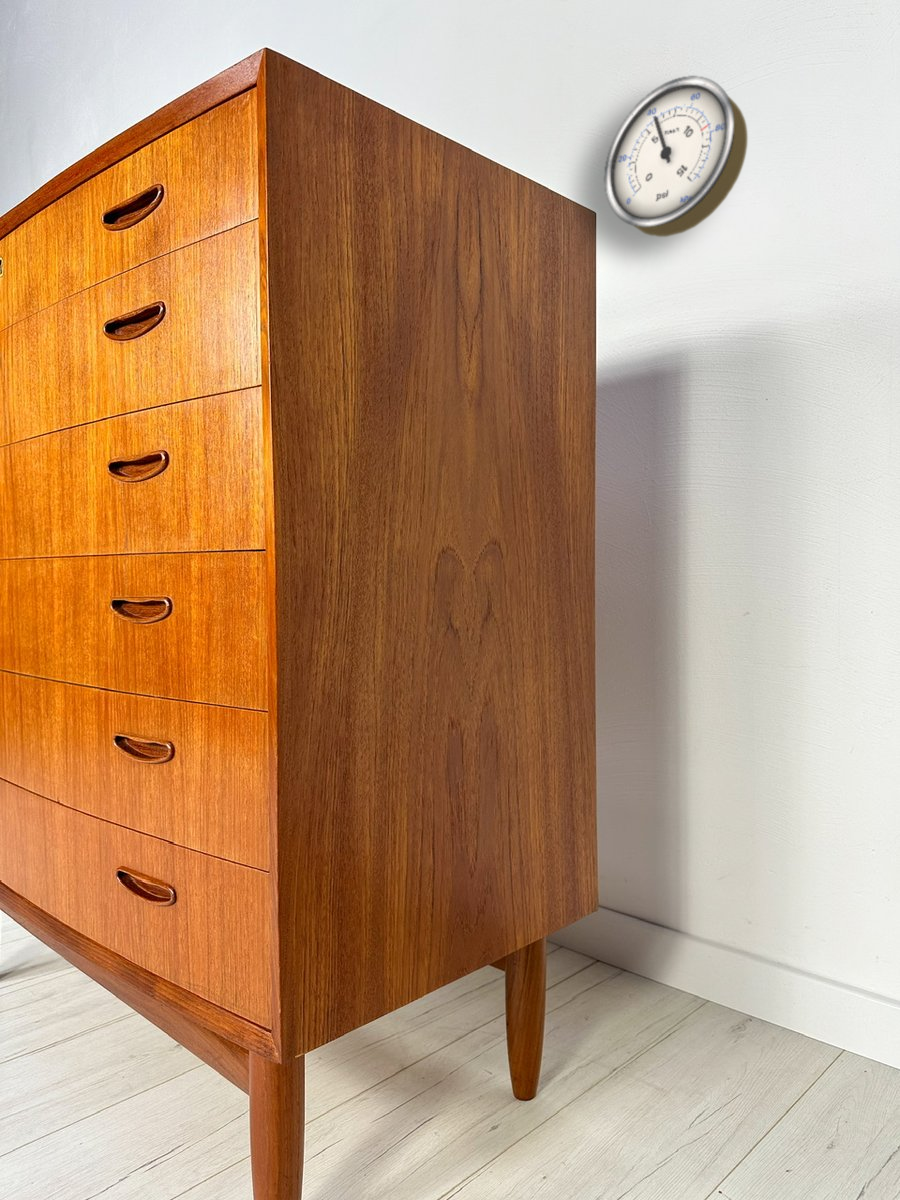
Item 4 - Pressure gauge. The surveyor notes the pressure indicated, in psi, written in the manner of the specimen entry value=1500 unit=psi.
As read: value=6 unit=psi
